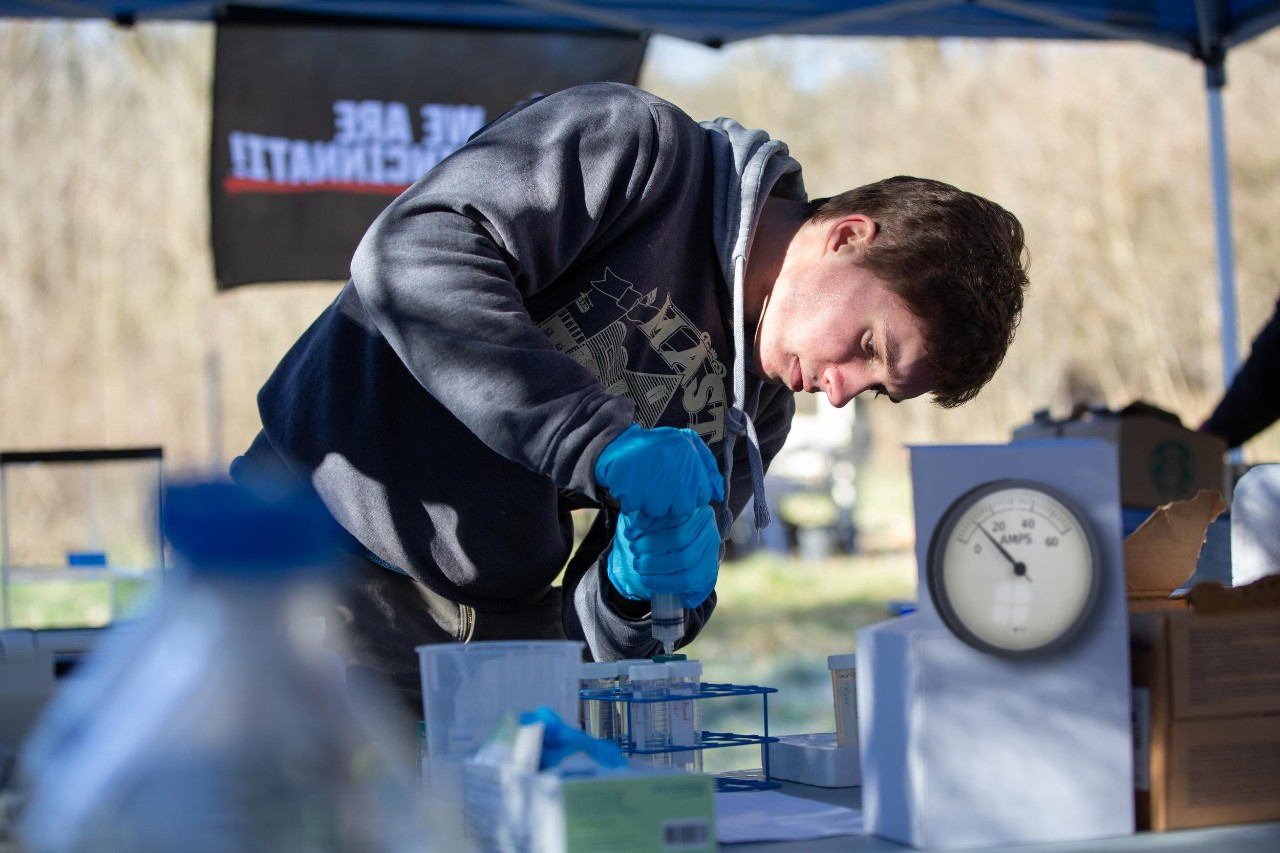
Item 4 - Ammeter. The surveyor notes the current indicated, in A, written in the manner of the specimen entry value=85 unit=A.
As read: value=10 unit=A
